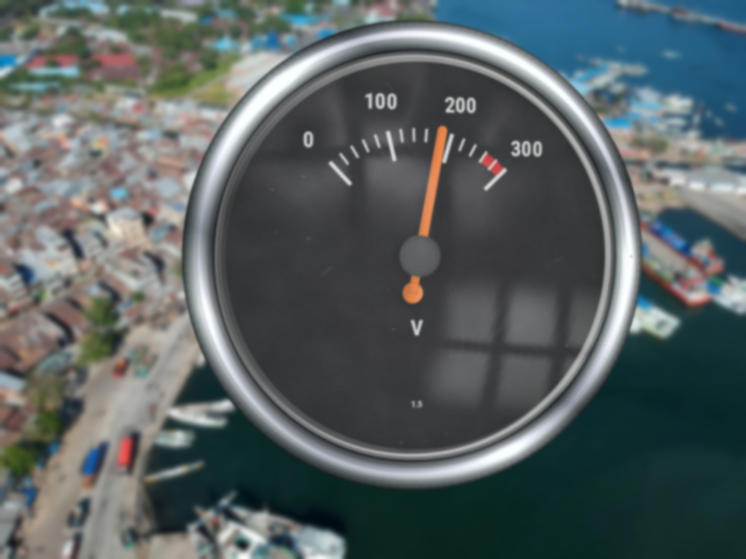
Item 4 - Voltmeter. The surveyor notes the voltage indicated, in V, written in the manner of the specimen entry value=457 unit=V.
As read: value=180 unit=V
